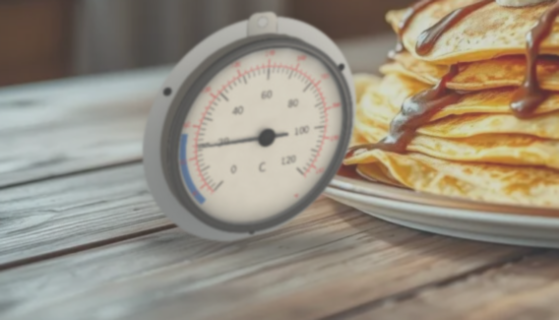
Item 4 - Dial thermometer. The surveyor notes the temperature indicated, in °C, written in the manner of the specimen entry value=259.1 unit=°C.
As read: value=20 unit=°C
